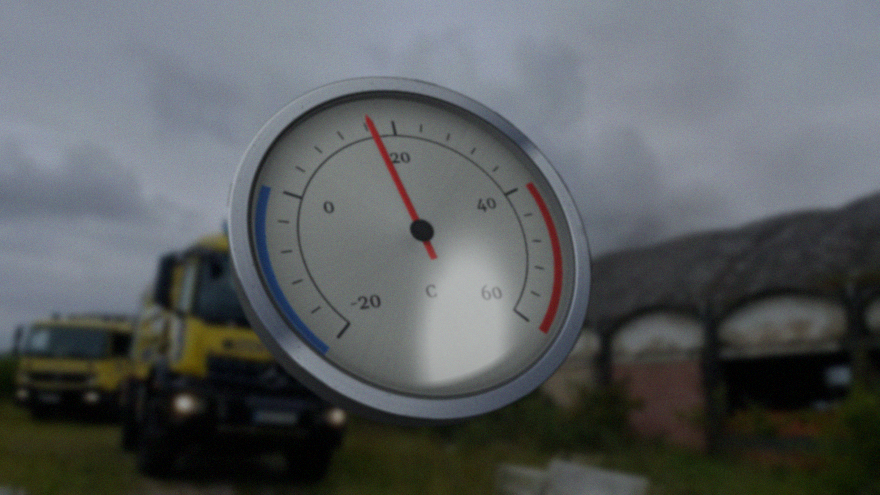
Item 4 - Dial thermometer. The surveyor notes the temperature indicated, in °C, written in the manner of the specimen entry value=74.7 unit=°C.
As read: value=16 unit=°C
